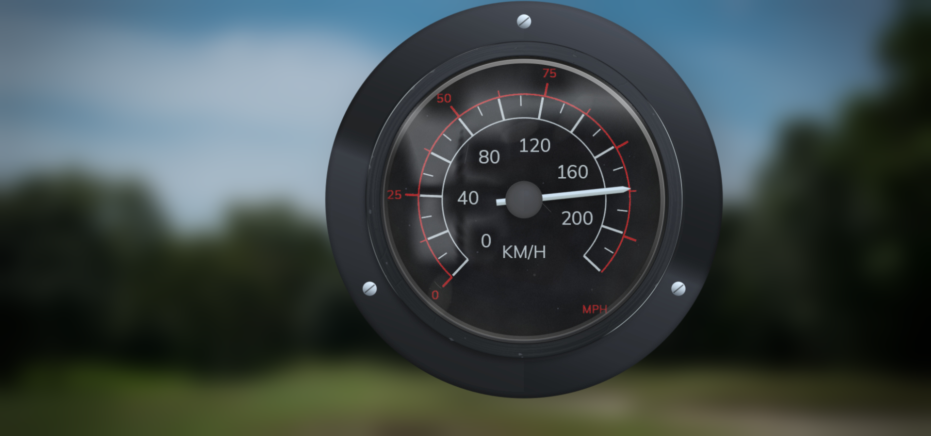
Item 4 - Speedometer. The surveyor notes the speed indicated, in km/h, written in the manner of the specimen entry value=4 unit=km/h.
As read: value=180 unit=km/h
